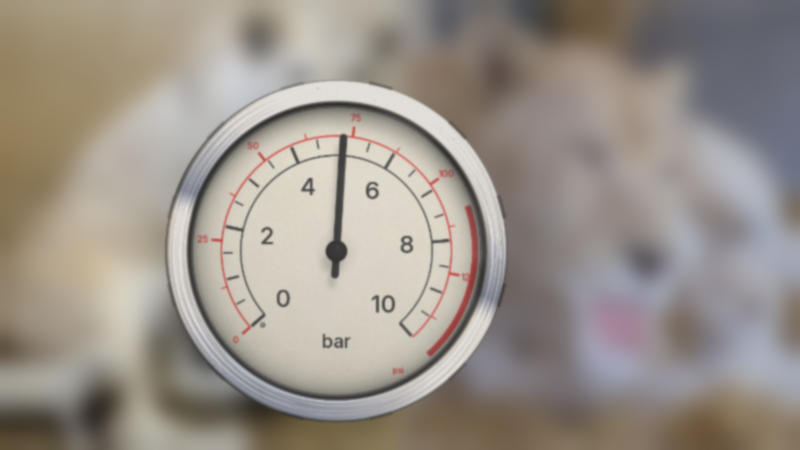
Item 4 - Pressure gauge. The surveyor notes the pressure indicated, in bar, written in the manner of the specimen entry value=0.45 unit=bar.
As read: value=5 unit=bar
